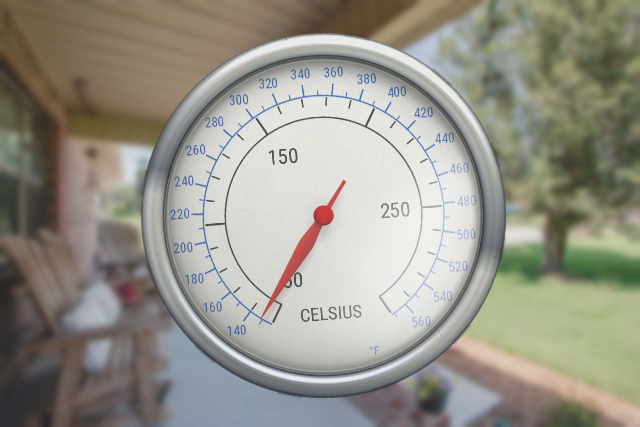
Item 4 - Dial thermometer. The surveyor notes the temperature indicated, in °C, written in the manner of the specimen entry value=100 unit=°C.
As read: value=55 unit=°C
